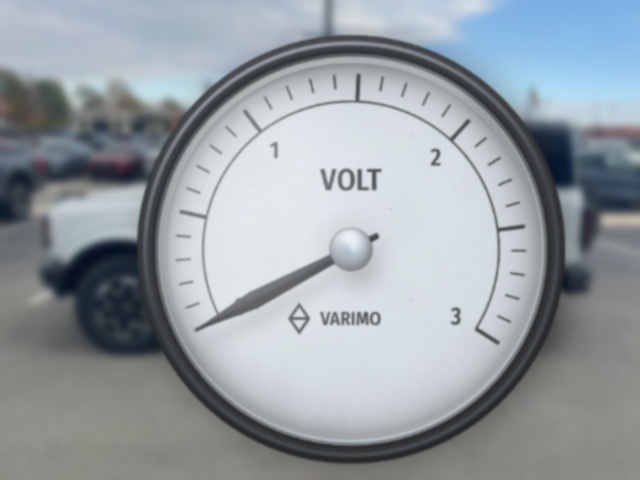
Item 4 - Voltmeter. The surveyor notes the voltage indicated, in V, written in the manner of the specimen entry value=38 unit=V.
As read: value=0 unit=V
